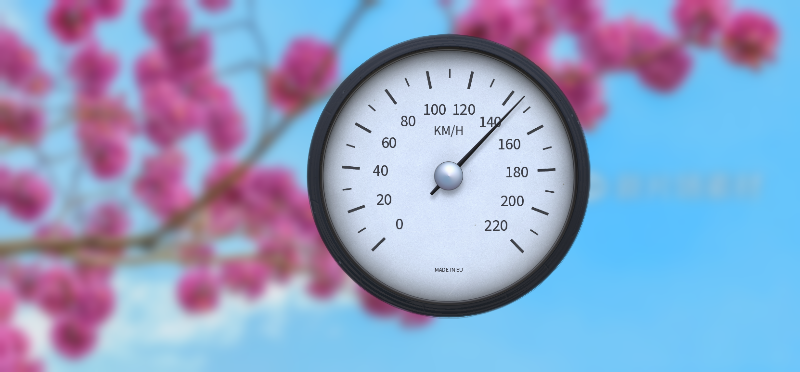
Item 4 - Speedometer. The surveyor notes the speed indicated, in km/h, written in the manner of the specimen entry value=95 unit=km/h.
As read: value=145 unit=km/h
